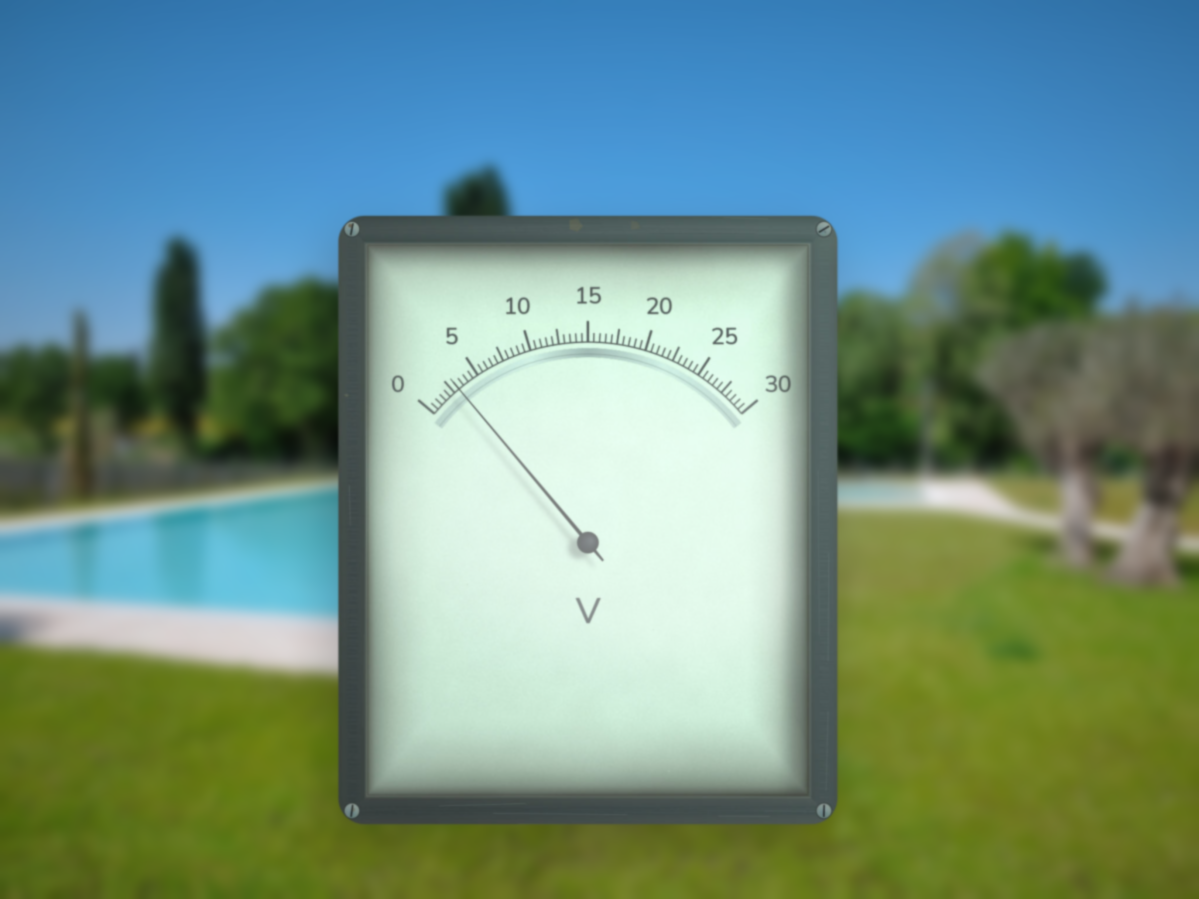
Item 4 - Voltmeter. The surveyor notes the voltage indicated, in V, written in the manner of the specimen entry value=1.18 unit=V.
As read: value=3 unit=V
